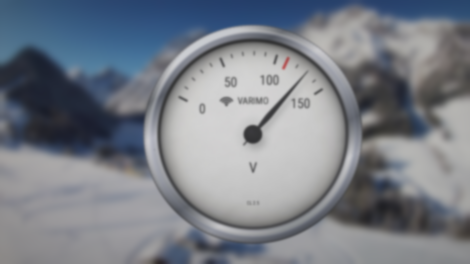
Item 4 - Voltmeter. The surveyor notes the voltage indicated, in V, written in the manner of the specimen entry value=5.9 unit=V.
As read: value=130 unit=V
